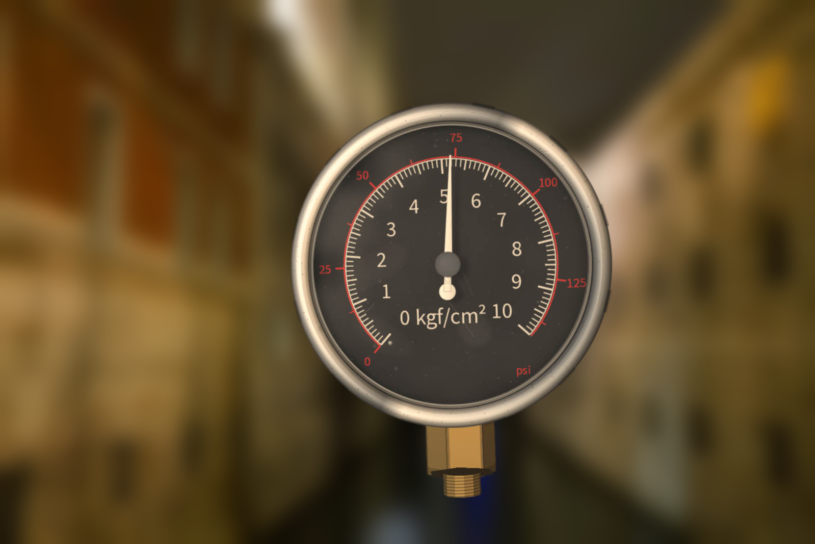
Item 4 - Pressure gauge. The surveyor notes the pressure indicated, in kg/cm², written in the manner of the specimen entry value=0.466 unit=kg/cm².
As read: value=5.2 unit=kg/cm²
